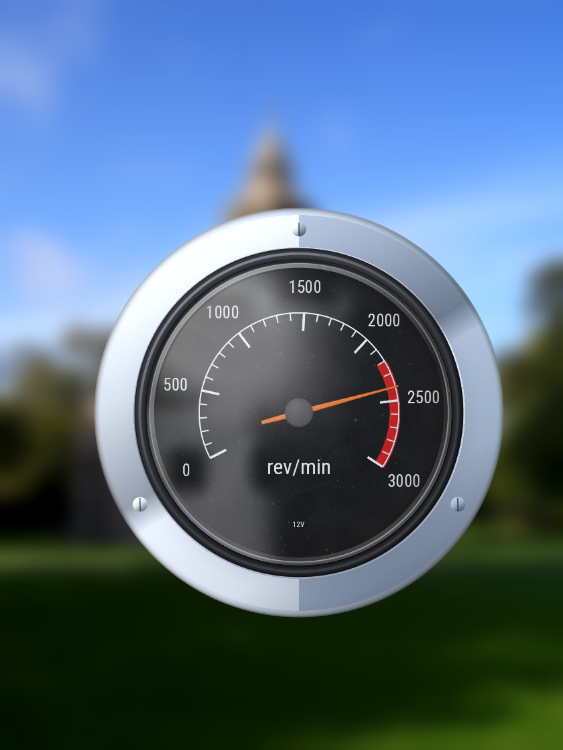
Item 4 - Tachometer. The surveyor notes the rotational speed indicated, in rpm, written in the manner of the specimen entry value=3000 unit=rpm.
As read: value=2400 unit=rpm
